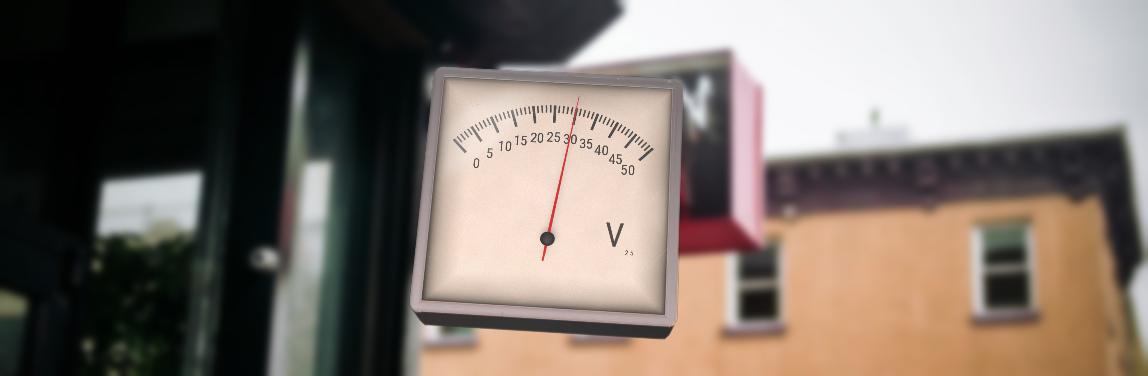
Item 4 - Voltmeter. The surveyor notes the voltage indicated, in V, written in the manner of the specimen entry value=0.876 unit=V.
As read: value=30 unit=V
